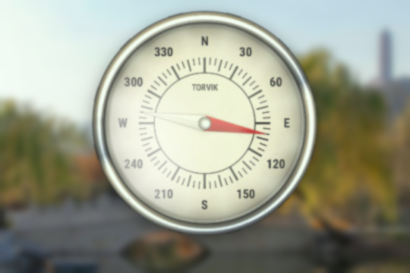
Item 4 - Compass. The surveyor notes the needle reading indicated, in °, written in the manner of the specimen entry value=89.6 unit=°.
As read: value=100 unit=°
